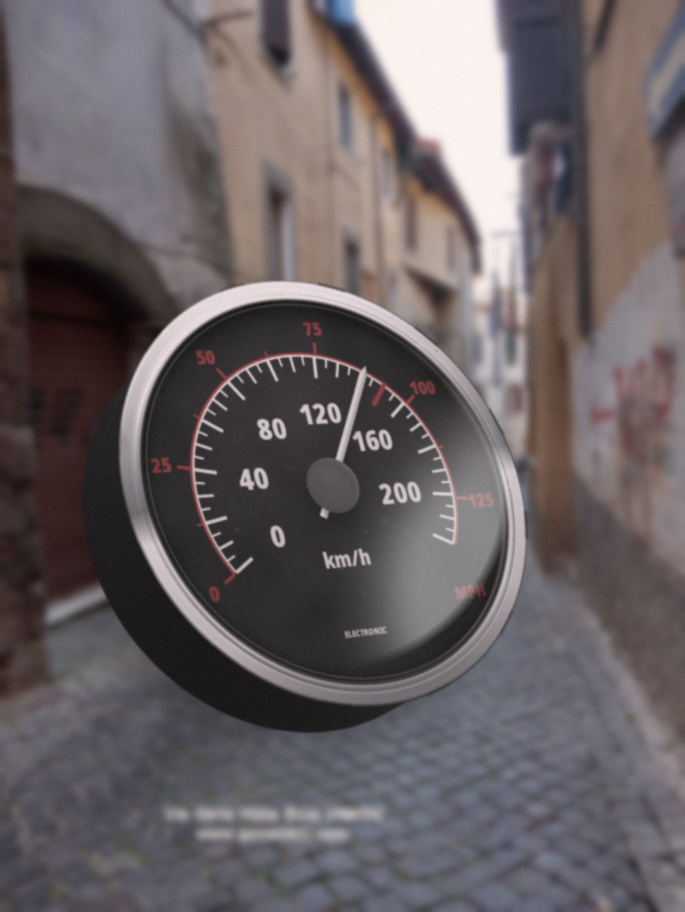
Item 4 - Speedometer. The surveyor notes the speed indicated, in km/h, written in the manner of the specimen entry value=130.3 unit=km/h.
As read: value=140 unit=km/h
